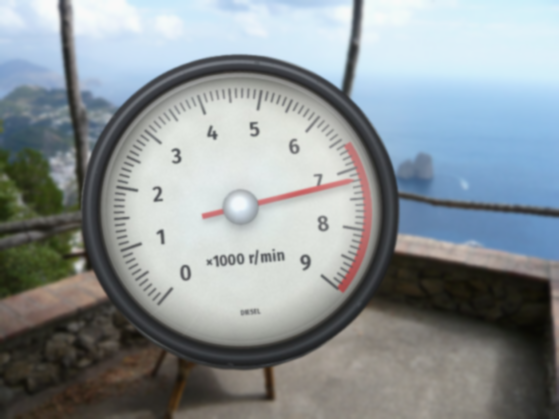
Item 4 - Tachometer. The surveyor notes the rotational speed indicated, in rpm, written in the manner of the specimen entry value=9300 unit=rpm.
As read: value=7200 unit=rpm
